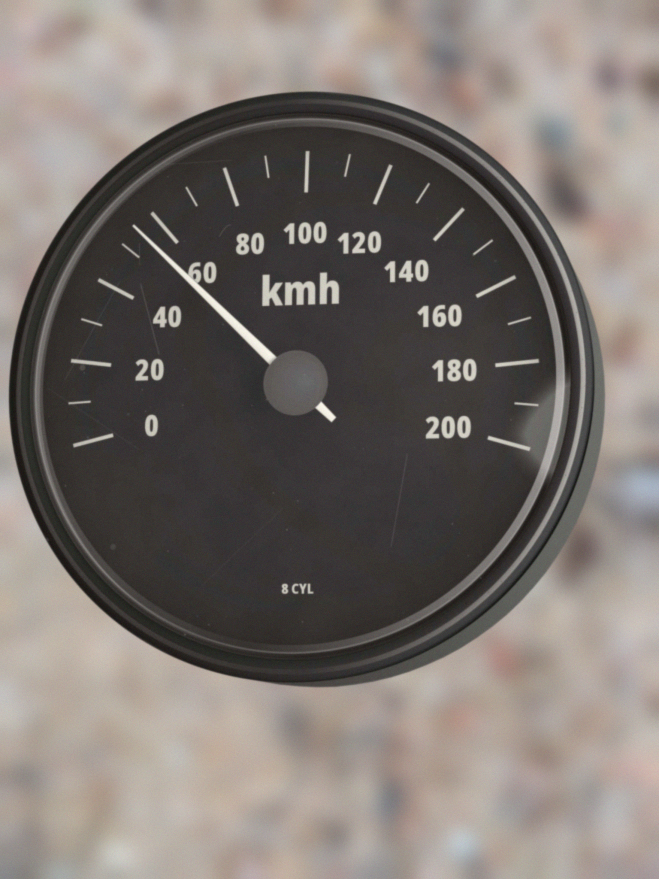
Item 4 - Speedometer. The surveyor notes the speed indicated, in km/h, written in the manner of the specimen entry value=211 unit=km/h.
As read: value=55 unit=km/h
